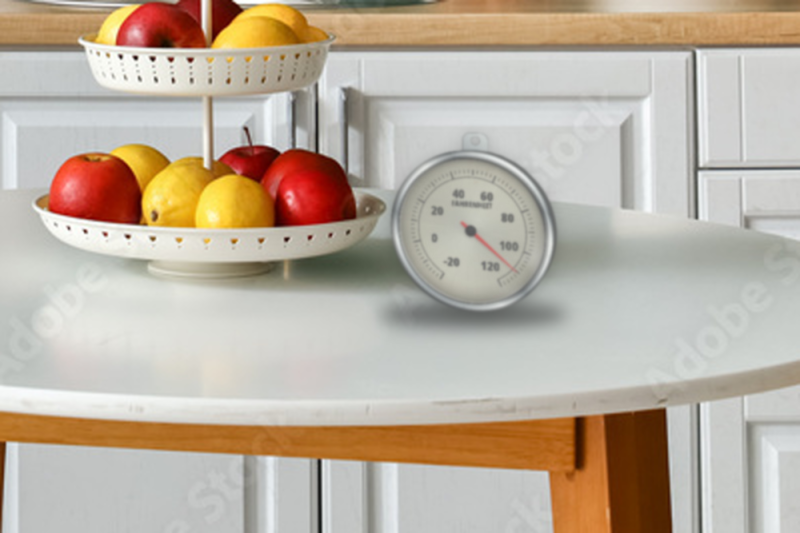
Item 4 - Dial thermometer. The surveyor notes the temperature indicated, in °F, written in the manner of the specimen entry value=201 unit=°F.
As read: value=110 unit=°F
